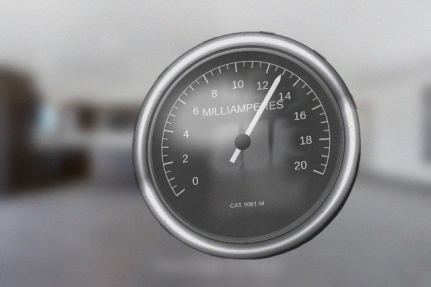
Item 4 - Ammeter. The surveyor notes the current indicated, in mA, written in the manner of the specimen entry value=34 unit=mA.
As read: value=13 unit=mA
